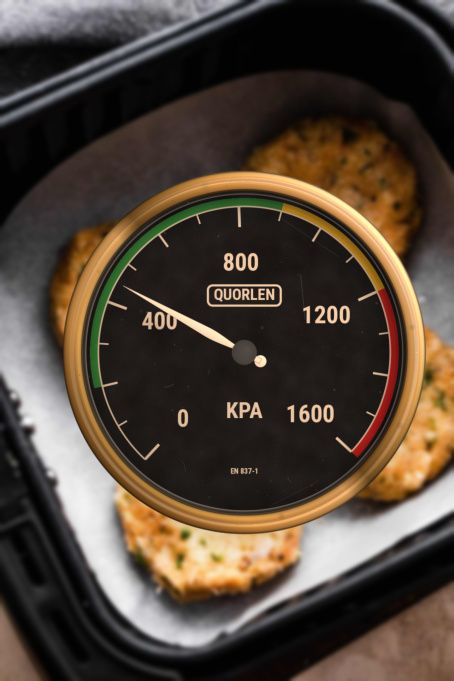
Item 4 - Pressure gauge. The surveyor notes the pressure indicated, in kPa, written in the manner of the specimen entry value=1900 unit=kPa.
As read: value=450 unit=kPa
